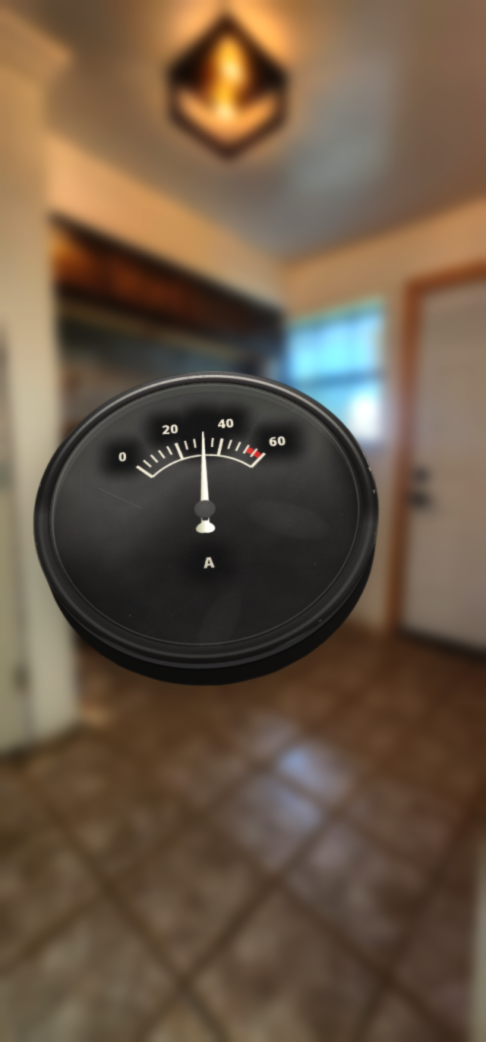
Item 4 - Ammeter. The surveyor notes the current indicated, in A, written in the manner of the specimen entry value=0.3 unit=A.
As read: value=32 unit=A
